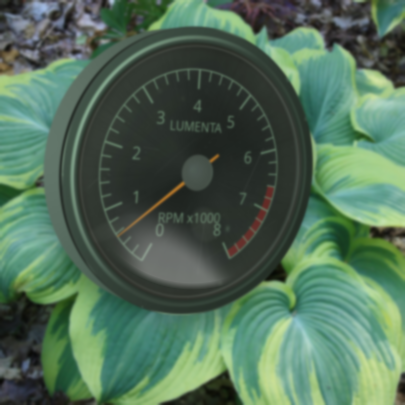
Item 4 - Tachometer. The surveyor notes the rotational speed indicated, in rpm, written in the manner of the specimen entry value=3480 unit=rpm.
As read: value=600 unit=rpm
